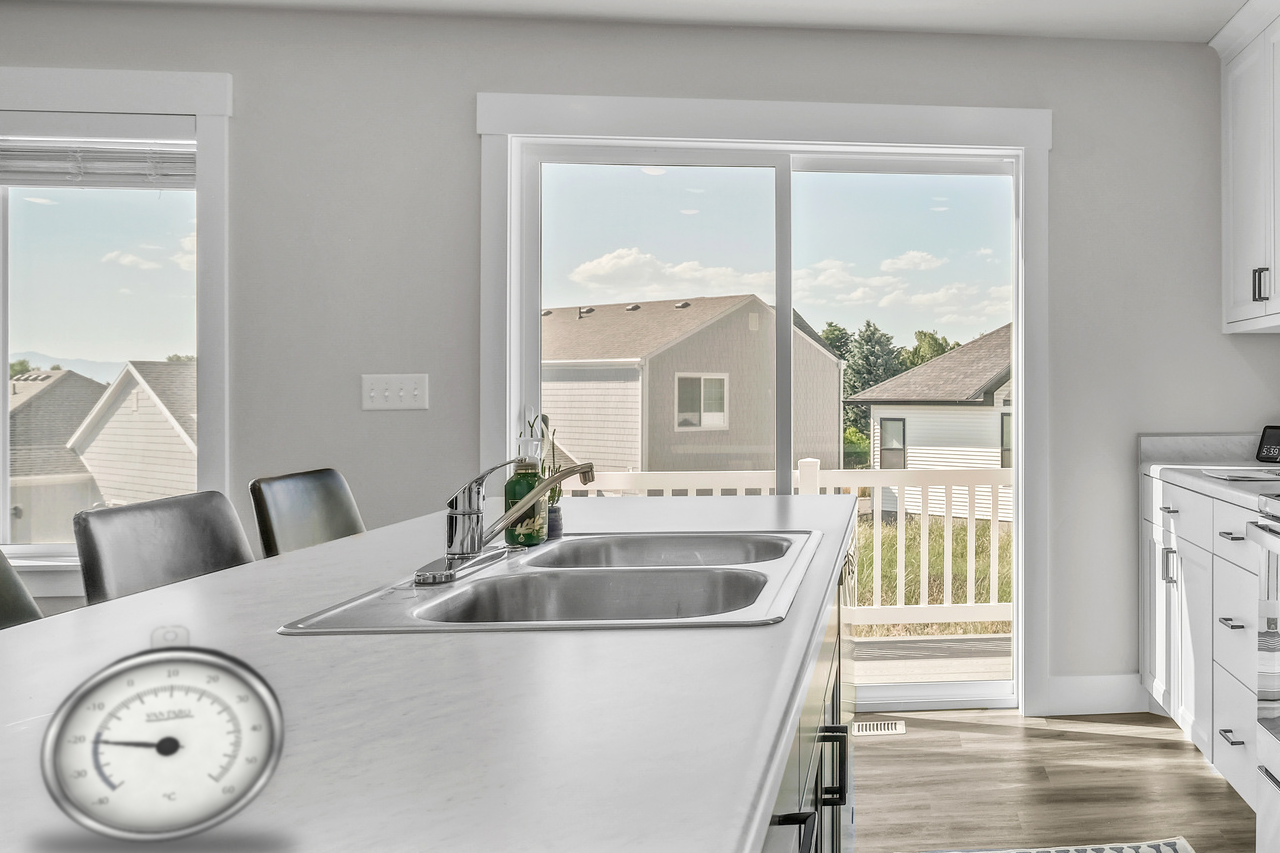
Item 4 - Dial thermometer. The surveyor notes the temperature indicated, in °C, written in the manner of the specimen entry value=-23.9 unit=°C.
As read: value=-20 unit=°C
